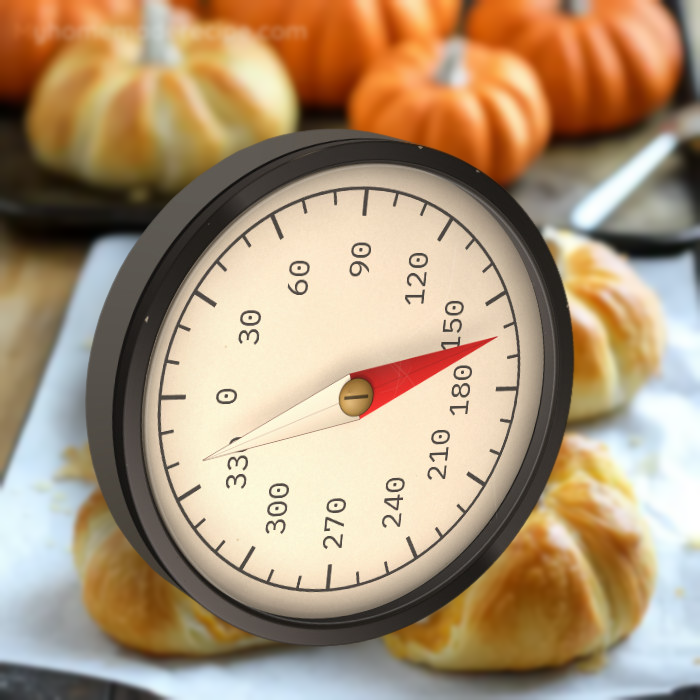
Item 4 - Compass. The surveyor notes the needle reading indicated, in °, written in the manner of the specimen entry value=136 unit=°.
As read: value=160 unit=°
